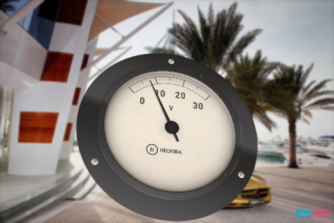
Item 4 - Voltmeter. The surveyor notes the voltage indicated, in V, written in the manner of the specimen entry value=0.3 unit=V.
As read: value=7.5 unit=V
